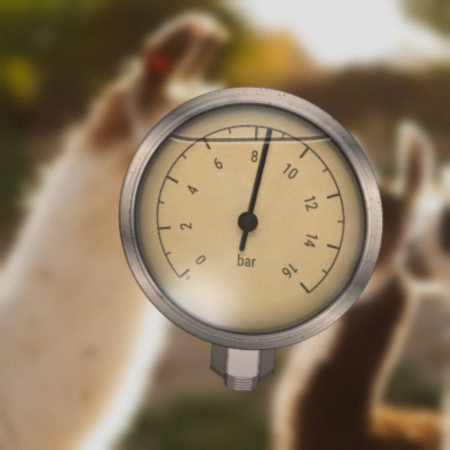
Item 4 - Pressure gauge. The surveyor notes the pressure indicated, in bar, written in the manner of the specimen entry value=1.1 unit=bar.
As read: value=8.5 unit=bar
